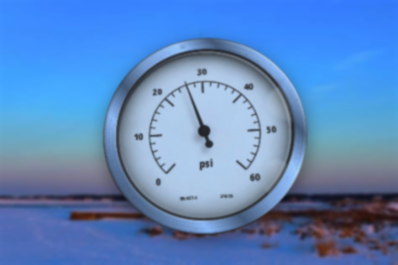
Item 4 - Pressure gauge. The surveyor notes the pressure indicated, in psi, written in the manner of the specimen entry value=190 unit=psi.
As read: value=26 unit=psi
